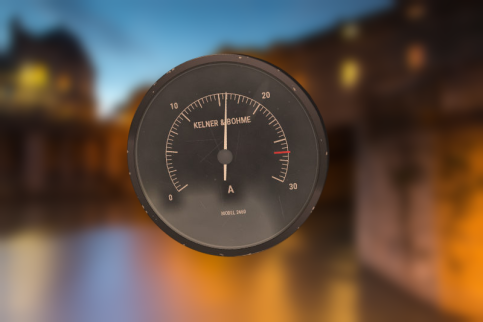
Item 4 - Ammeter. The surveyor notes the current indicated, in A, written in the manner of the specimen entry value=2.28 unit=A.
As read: value=16 unit=A
